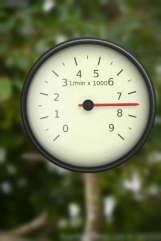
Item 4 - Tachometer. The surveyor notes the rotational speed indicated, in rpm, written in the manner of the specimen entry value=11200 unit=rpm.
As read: value=7500 unit=rpm
